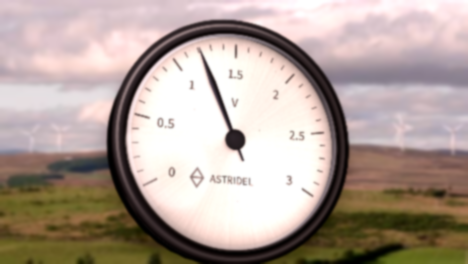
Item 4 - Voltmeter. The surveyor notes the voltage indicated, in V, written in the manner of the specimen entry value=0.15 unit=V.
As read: value=1.2 unit=V
